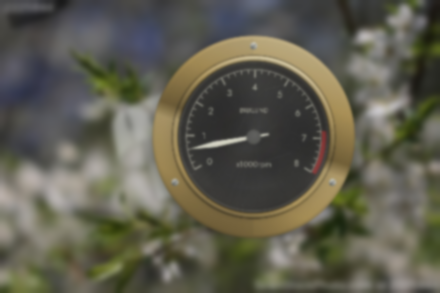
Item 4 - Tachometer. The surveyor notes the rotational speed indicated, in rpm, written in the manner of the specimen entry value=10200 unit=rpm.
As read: value=600 unit=rpm
